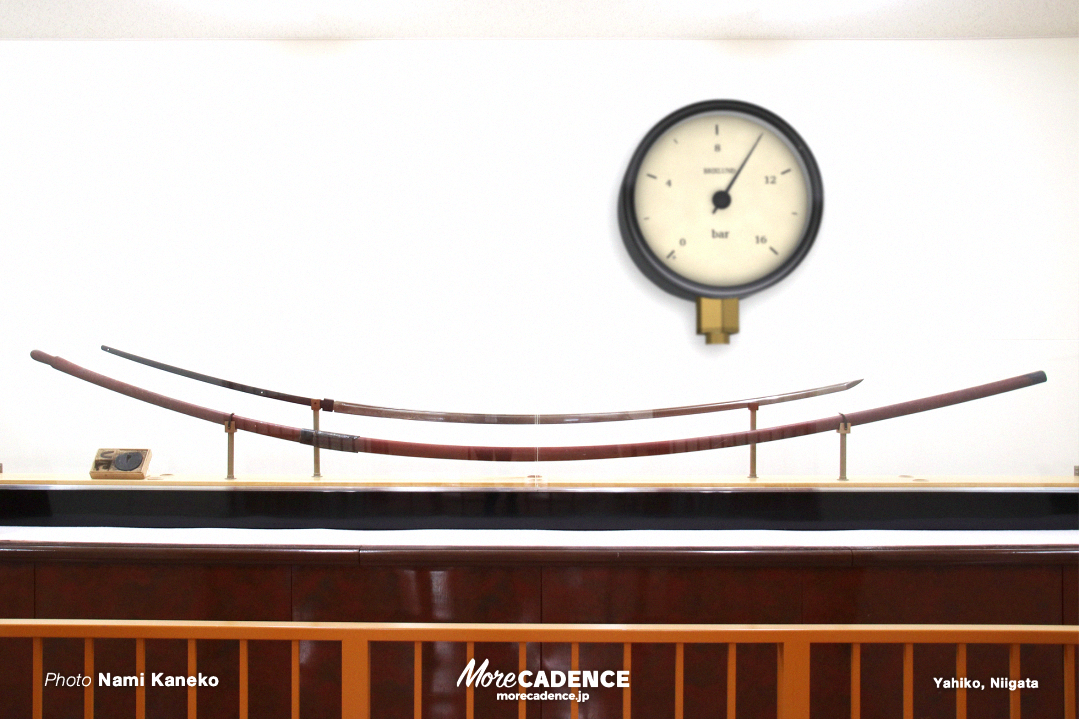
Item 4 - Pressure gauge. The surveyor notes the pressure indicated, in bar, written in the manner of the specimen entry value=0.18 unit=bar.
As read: value=10 unit=bar
